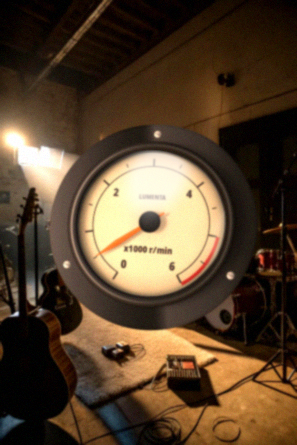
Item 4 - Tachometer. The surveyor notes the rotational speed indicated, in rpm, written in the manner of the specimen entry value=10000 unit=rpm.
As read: value=500 unit=rpm
